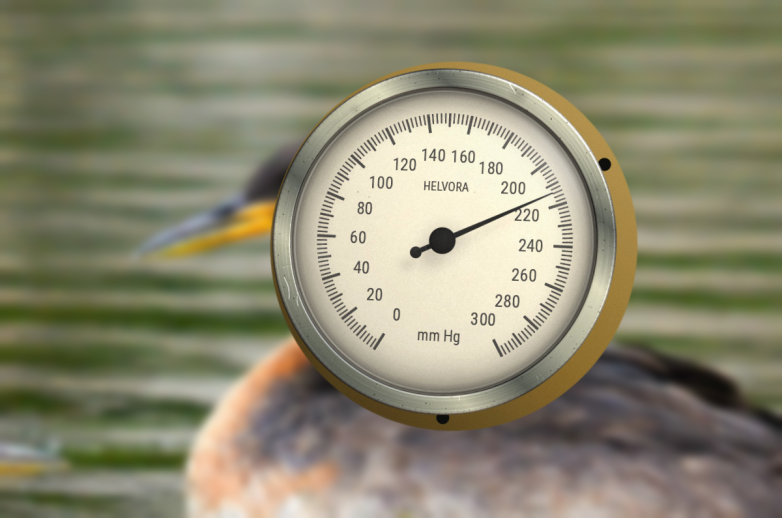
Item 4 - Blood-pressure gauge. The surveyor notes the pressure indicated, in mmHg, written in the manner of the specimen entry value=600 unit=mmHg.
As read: value=214 unit=mmHg
